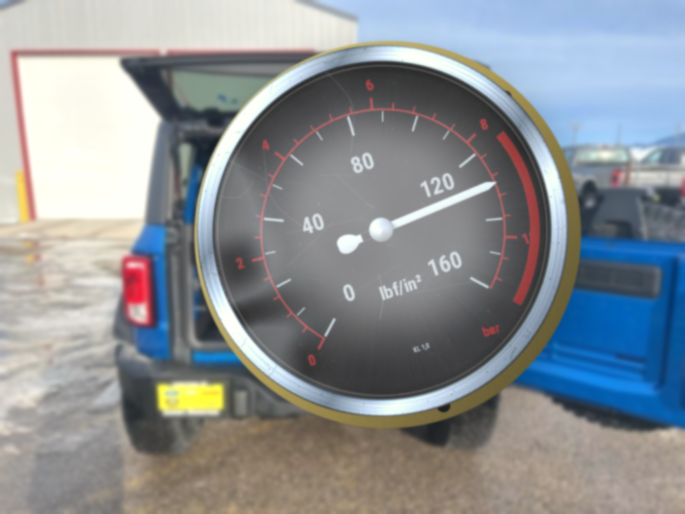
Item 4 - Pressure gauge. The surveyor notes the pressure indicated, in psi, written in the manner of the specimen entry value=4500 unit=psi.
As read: value=130 unit=psi
